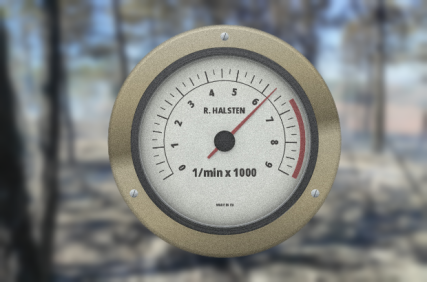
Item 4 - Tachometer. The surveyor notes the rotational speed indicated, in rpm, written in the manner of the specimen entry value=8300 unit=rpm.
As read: value=6250 unit=rpm
